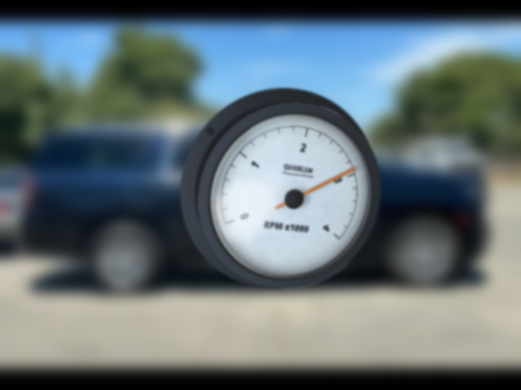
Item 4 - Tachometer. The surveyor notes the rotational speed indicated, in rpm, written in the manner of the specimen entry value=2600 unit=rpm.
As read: value=2900 unit=rpm
